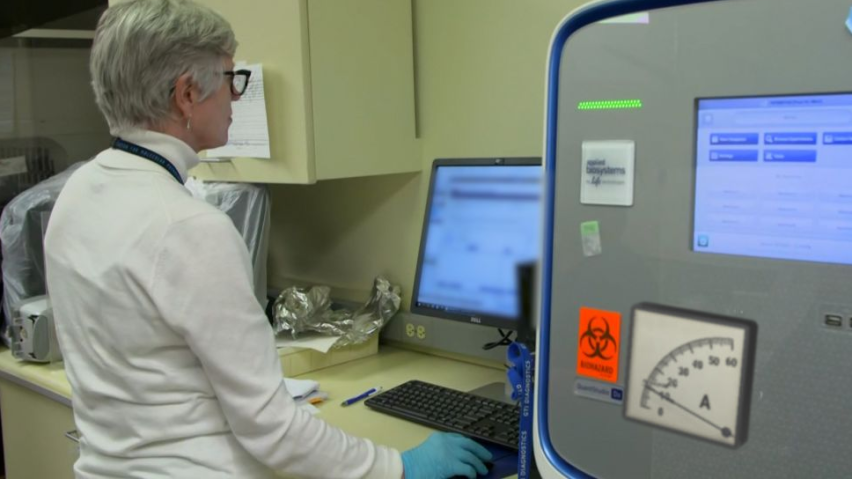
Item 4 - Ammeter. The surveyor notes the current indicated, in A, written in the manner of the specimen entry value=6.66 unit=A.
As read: value=10 unit=A
